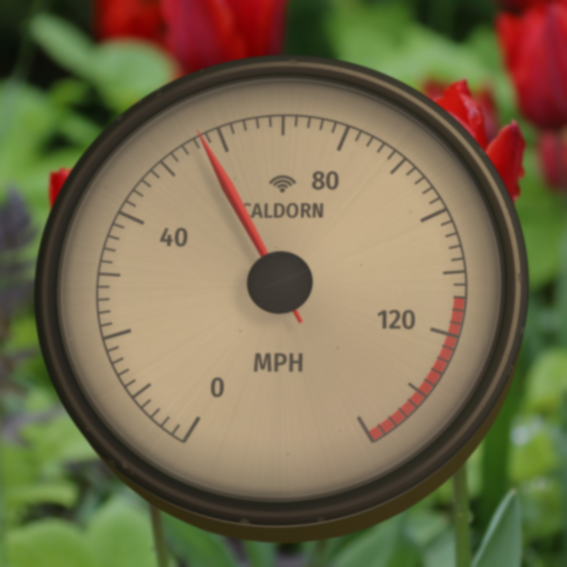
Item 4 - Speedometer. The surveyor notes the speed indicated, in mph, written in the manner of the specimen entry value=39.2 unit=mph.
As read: value=57 unit=mph
